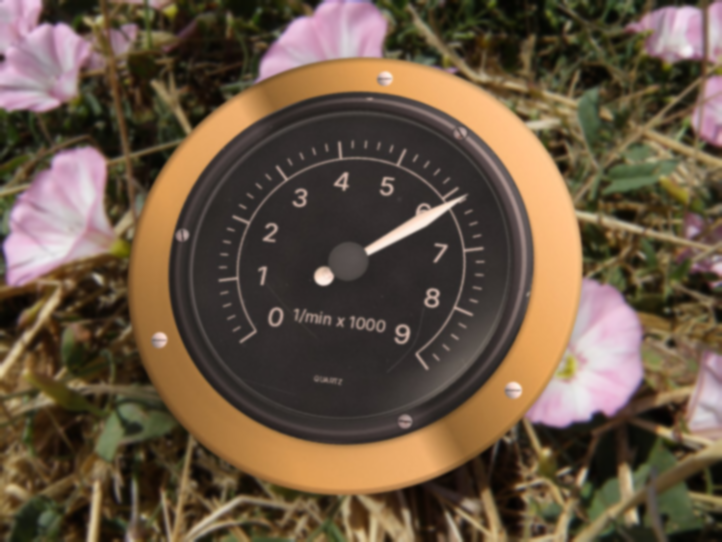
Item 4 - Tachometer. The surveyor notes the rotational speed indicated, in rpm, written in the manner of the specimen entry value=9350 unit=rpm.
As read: value=6200 unit=rpm
